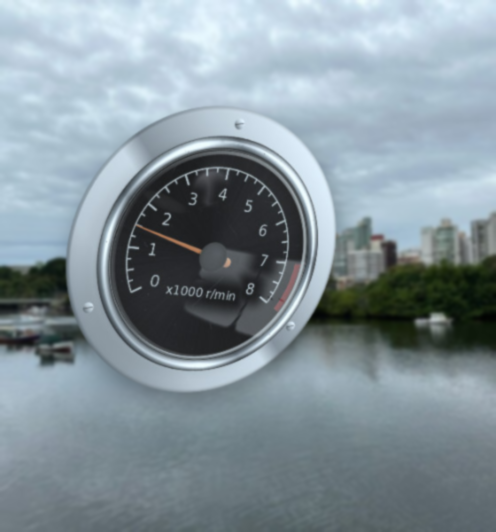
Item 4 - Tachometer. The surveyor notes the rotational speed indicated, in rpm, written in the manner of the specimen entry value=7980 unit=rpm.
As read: value=1500 unit=rpm
